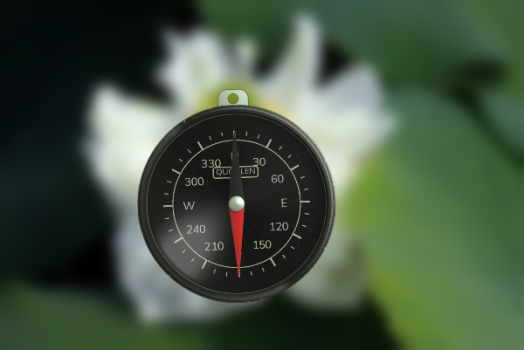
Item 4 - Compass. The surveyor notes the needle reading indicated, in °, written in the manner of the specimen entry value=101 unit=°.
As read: value=180 unit=°
